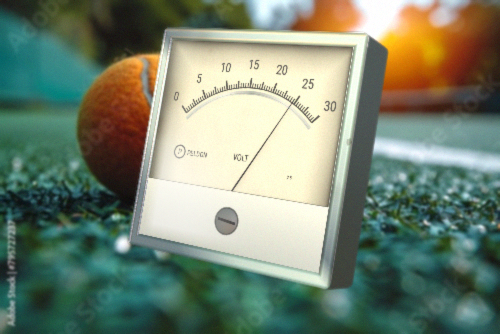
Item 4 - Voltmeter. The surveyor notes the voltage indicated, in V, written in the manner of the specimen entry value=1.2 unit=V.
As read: value=25 unit=V
